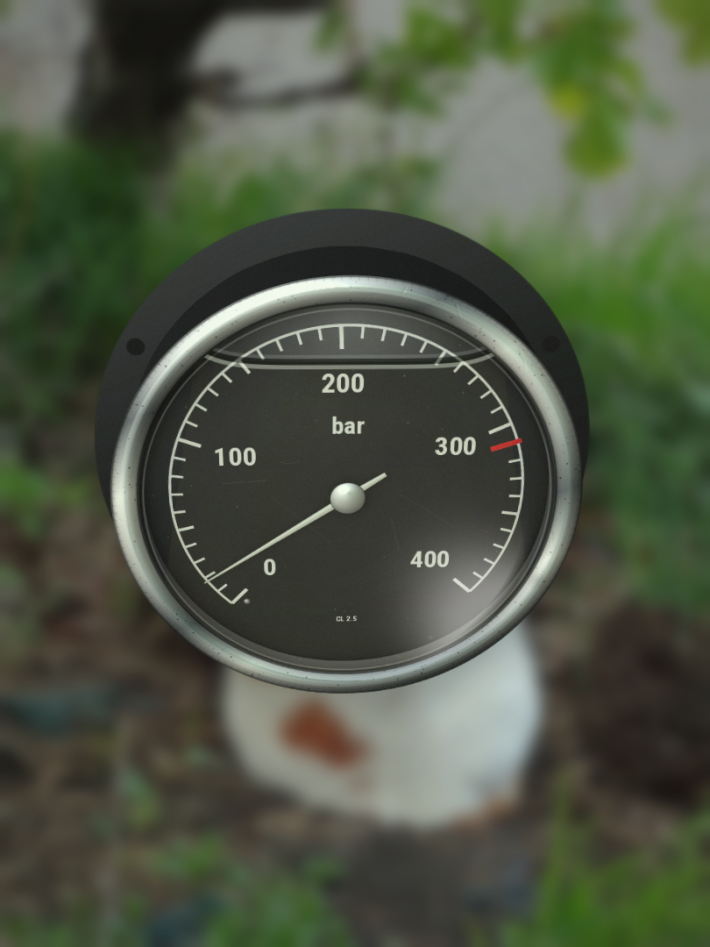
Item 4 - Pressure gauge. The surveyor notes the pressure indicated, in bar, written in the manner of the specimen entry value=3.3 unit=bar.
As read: value=20 unit=bar
